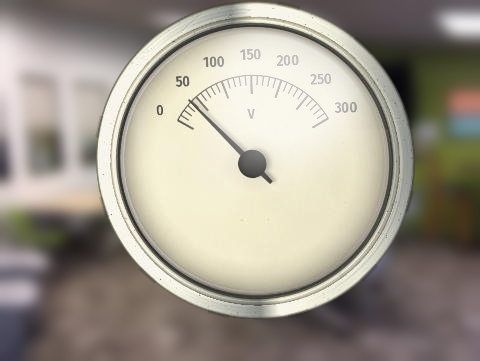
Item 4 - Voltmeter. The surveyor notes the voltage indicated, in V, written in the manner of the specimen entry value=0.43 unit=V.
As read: value=40 unit=V
